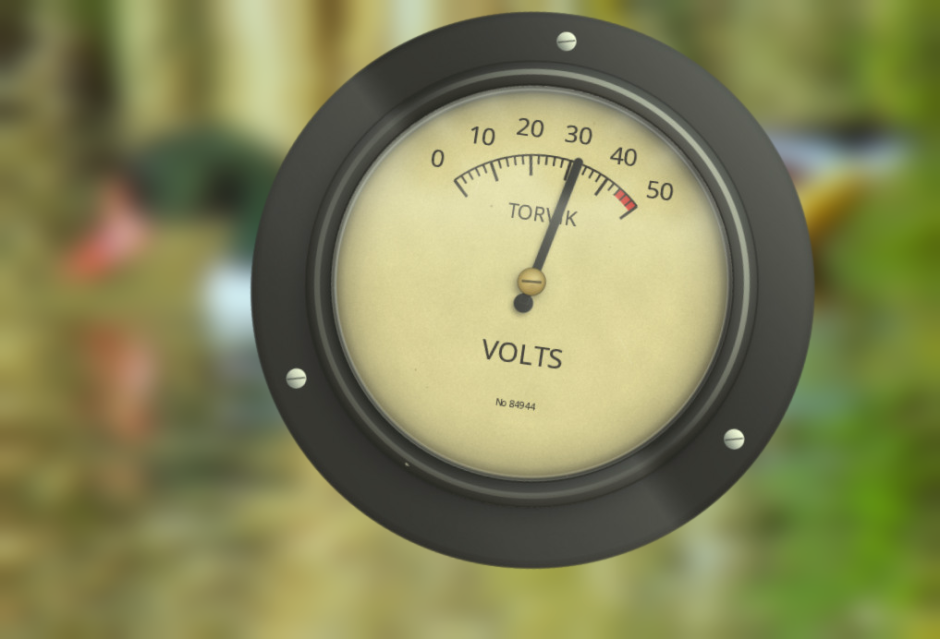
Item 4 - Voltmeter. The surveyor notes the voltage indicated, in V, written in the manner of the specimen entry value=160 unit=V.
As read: value=32 unit=V
